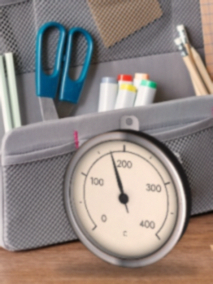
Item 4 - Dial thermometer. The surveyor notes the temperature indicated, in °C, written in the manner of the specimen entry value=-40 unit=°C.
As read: value=175 unit=°C
